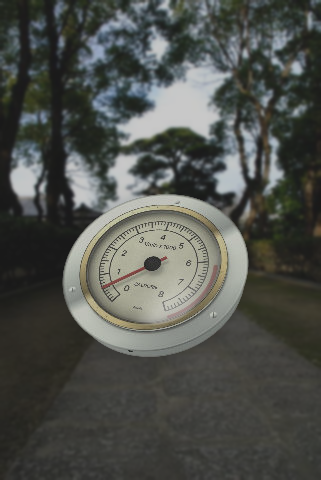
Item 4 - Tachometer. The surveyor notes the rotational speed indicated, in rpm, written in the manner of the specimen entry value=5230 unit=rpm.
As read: value=500 unit=rpm
